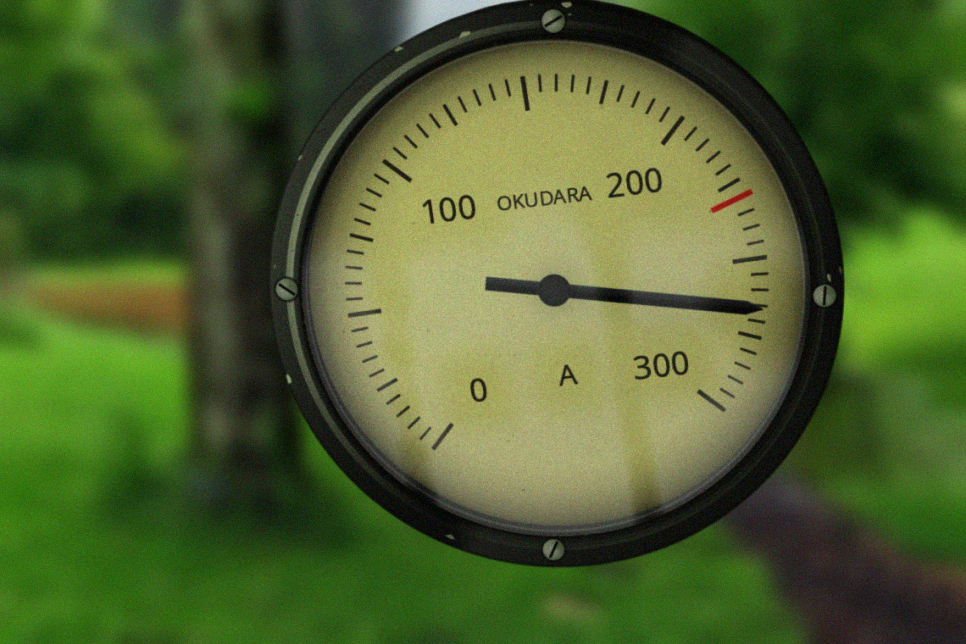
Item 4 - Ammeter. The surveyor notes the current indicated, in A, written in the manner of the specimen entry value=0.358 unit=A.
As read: value=265 unit=A
